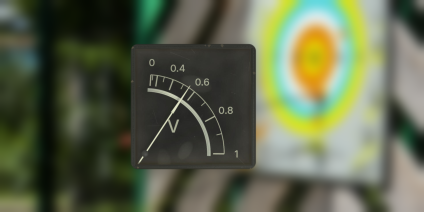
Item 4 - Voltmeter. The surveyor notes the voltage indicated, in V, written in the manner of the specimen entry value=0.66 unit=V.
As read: value=0.55 unit=V
